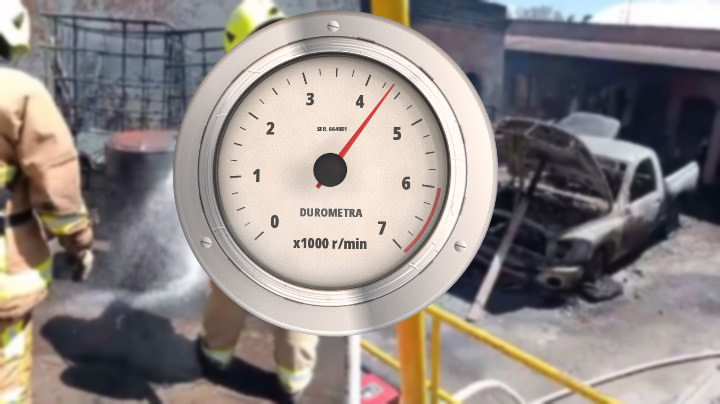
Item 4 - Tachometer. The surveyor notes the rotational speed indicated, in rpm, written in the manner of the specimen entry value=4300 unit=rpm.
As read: value=4375 unit=rpm
